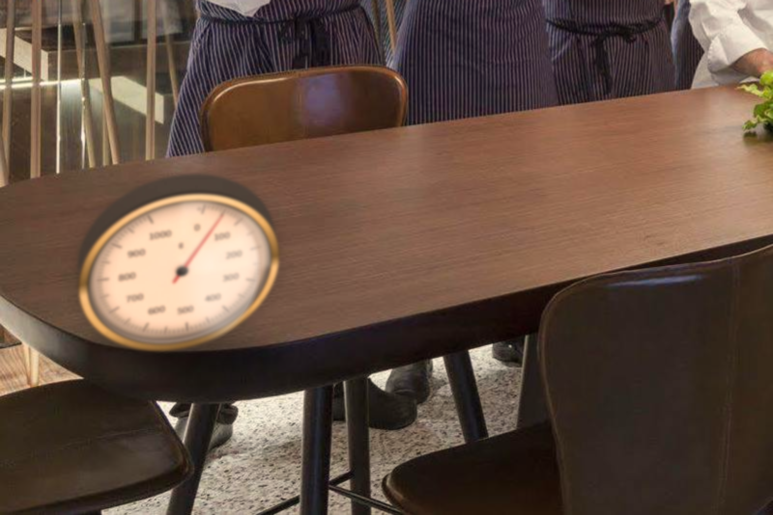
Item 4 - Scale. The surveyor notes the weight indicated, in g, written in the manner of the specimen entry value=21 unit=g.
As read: value=50 unit=g
